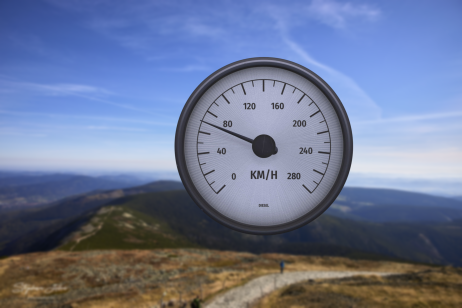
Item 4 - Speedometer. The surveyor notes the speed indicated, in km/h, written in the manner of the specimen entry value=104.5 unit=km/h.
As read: value=70 unit=km/h
